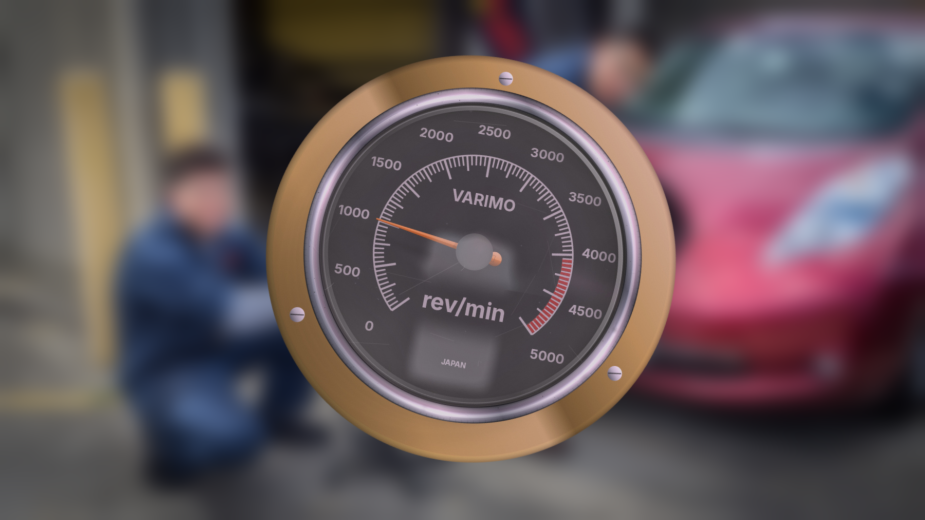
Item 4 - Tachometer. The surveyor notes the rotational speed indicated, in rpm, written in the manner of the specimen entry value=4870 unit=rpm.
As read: value=1000 unit=rpm
